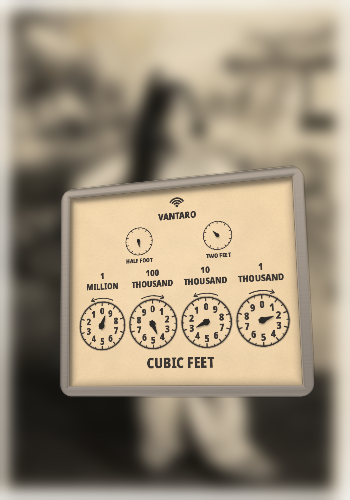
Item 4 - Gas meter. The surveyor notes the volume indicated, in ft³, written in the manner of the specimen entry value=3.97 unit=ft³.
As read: value=943200 unit=ft³
